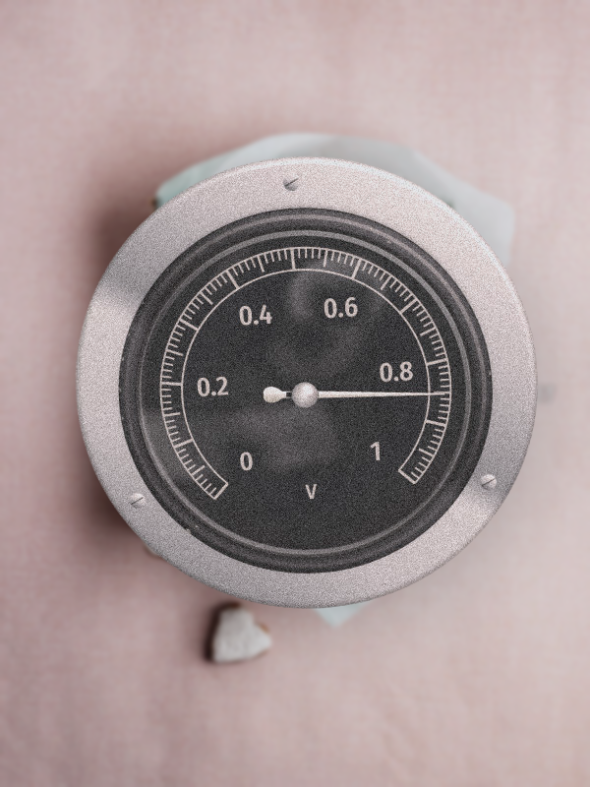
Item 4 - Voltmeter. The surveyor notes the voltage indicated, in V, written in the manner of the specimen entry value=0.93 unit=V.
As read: value=0.85 unit=V
